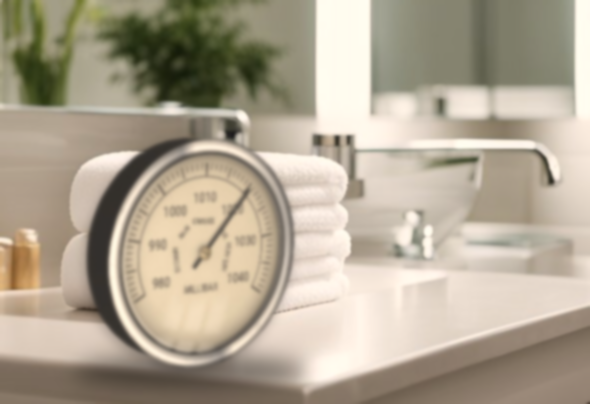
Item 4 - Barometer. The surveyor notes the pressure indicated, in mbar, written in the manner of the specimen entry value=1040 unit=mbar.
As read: value=1020 unit=mbar
